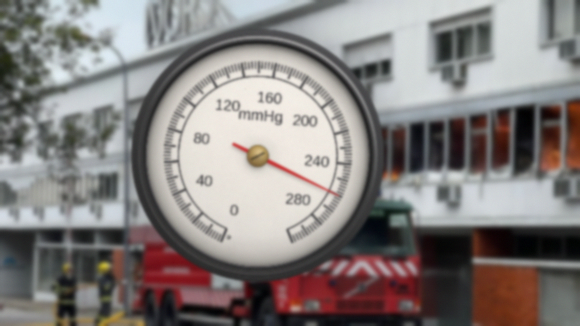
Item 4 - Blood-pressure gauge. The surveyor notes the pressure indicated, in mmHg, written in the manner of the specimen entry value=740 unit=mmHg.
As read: value=260 unit=mmHg
